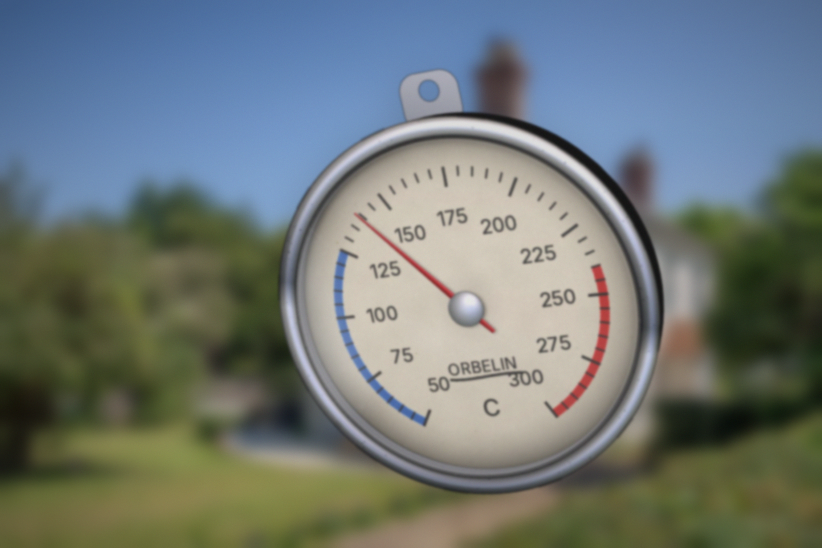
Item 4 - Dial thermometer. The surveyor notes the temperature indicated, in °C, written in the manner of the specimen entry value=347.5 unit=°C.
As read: value=140 unit=°C
